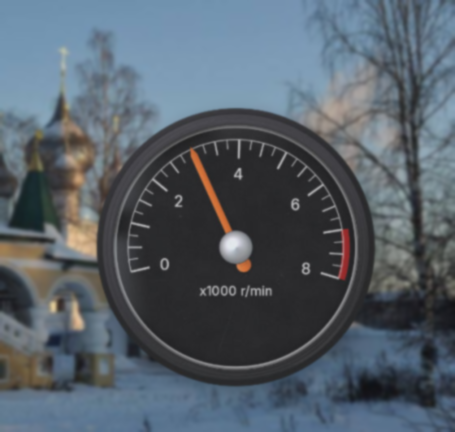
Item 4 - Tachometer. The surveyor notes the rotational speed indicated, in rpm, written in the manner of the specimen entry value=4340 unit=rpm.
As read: value=3000 unit=rpm
